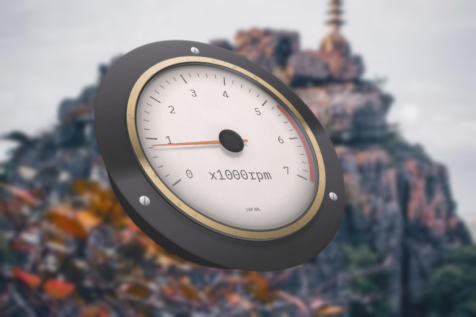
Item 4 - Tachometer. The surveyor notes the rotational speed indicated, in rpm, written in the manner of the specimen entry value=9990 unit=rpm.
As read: value=800 unit=rpm
